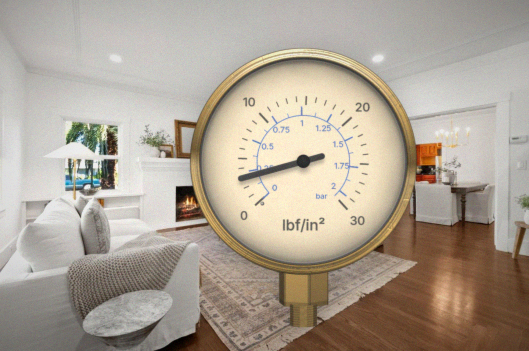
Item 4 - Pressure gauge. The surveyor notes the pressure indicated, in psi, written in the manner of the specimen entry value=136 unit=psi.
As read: value=3 unit=psi
